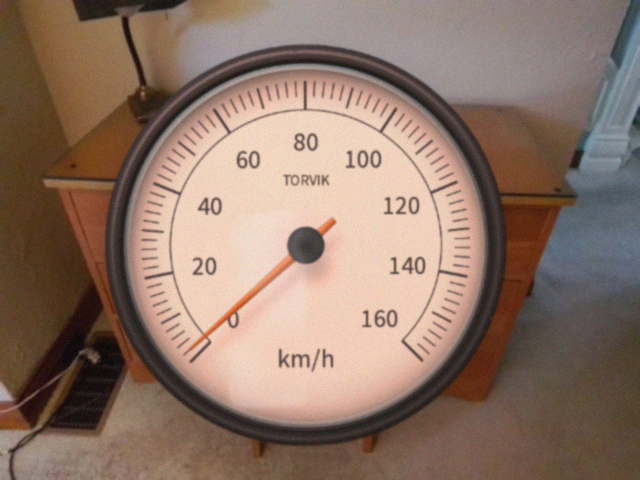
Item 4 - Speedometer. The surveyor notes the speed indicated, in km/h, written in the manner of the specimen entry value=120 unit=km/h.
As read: value=2 unit=km/h
